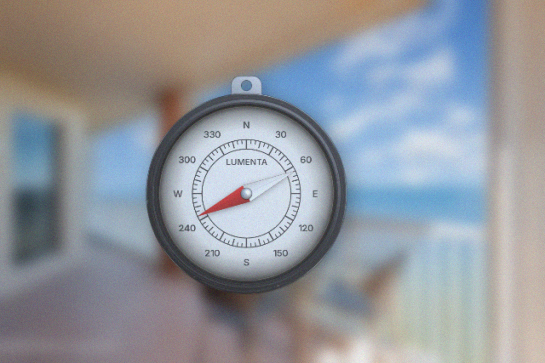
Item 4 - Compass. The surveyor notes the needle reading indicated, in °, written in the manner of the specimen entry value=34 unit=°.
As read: value=245 unit=°
